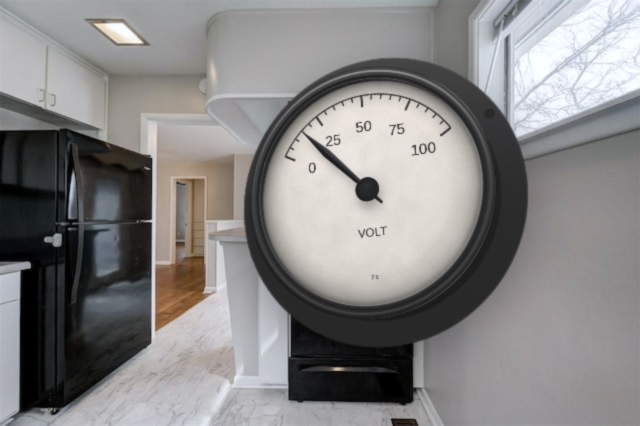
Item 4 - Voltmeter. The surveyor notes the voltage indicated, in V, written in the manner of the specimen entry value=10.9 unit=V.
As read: value=15 unit=V
